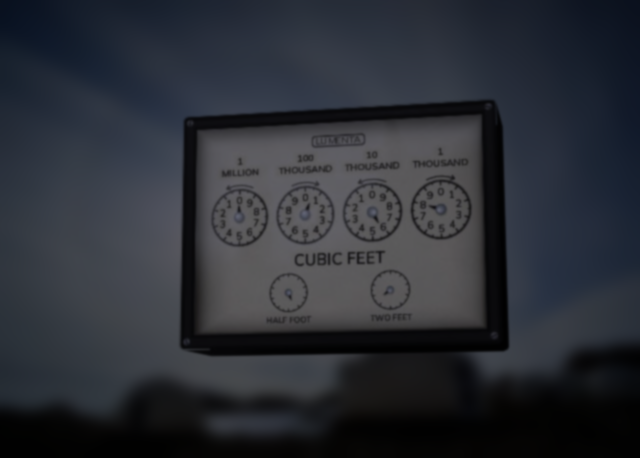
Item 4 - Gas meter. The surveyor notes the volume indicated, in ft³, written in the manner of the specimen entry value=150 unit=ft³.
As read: value=5800 unit=ft³
